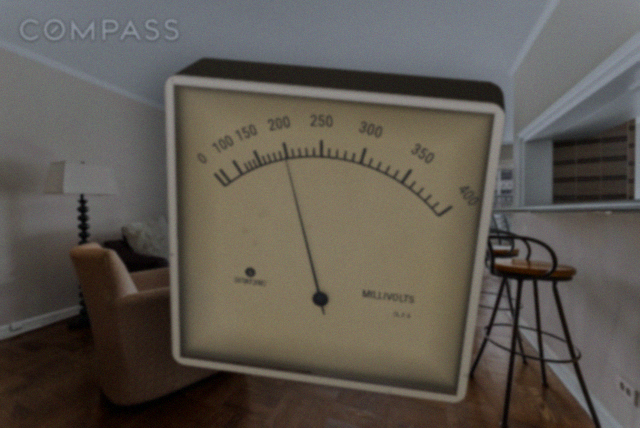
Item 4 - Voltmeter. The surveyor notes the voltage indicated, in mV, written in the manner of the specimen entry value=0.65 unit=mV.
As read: value=200 unit=mV
